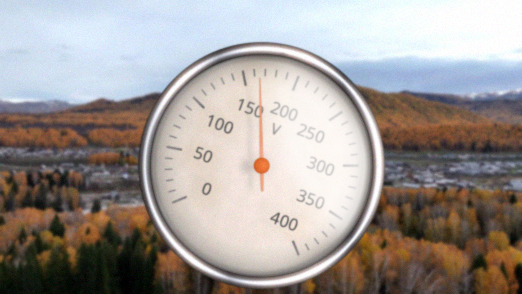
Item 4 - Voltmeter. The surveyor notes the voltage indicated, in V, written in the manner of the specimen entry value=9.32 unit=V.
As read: value=165 unit=V
